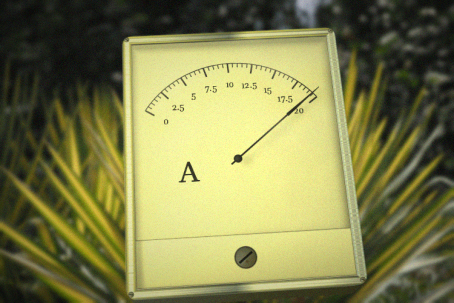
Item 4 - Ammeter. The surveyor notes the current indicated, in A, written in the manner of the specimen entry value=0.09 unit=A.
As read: value=19.5 unit=A
